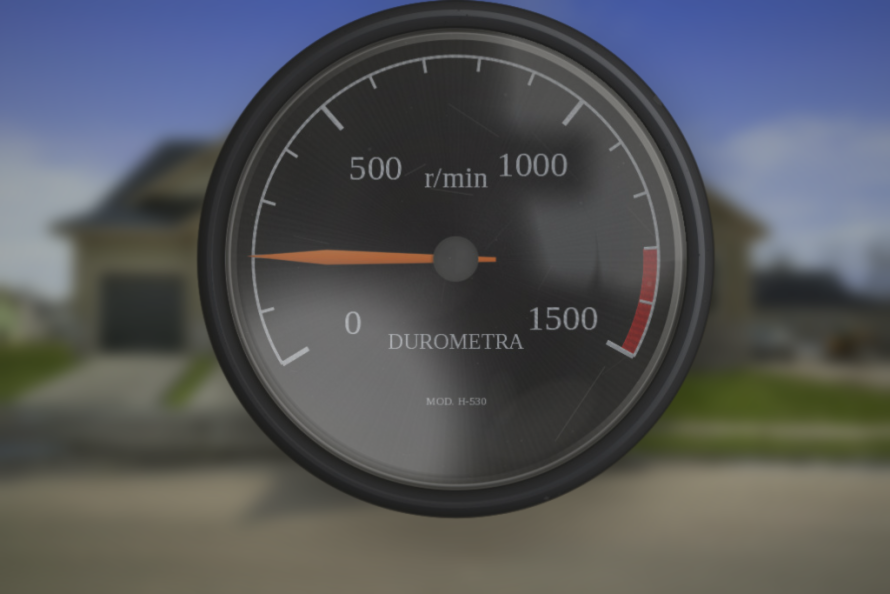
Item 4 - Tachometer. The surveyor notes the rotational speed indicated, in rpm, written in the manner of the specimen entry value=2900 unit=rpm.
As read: value=200 unit=rpm
